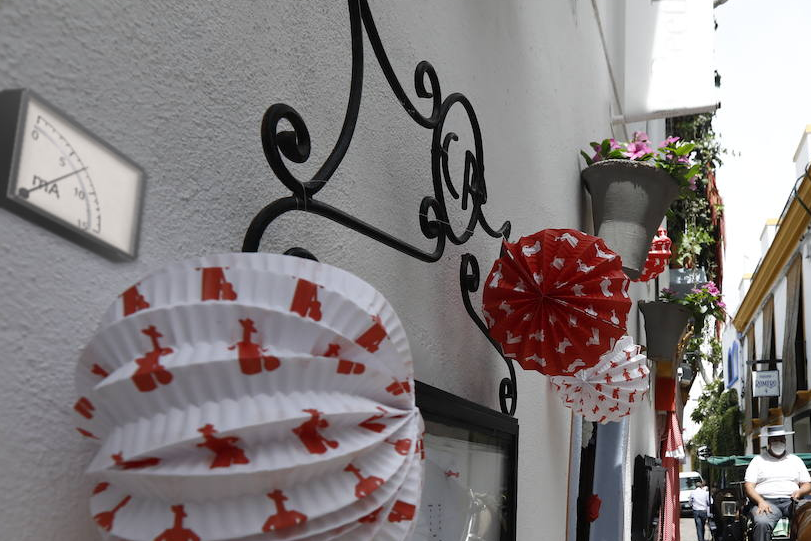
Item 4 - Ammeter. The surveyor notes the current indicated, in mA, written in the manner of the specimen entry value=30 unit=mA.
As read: value=7 unit=mA
